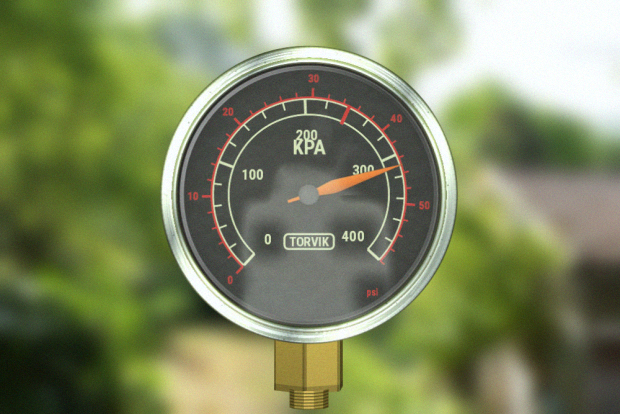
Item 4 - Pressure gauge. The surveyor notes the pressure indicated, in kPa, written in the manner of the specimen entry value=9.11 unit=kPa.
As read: value=310 unit=kPa
